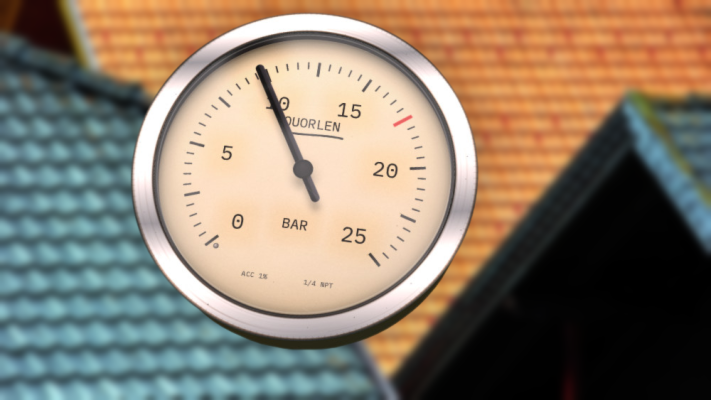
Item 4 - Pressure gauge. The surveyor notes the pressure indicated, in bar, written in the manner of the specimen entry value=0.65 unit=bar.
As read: value=9.75 unit=bar
